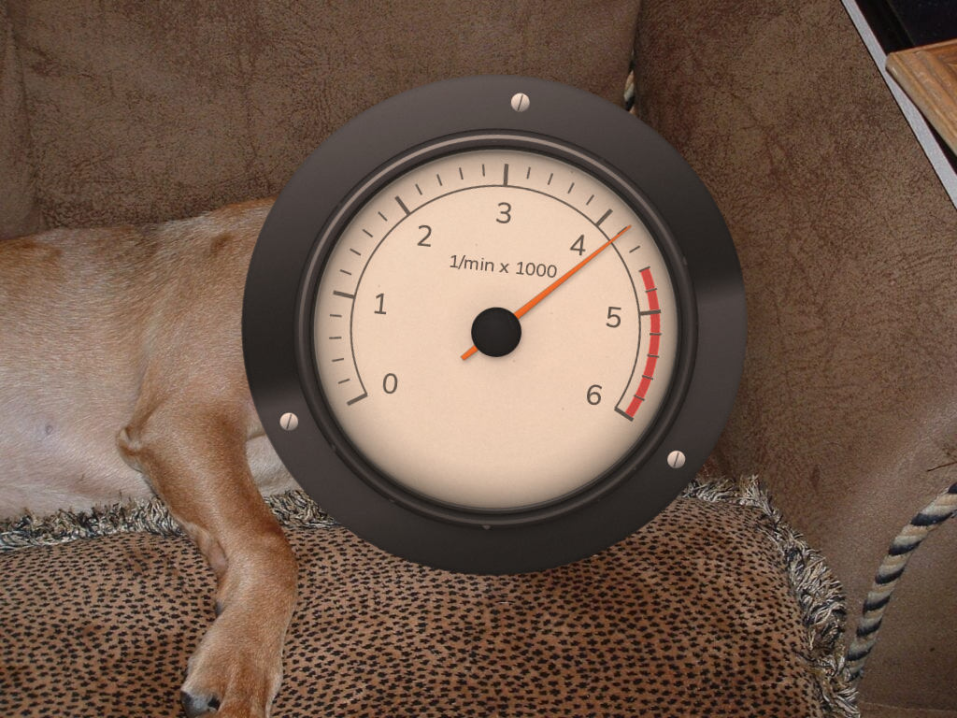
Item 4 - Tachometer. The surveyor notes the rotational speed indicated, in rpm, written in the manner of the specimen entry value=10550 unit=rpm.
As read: value=4200 unit=rpm
